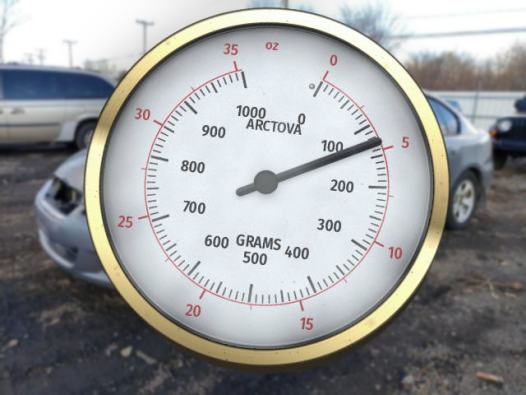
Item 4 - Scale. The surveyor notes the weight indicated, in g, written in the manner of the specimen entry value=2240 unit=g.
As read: value=130 unit=g
